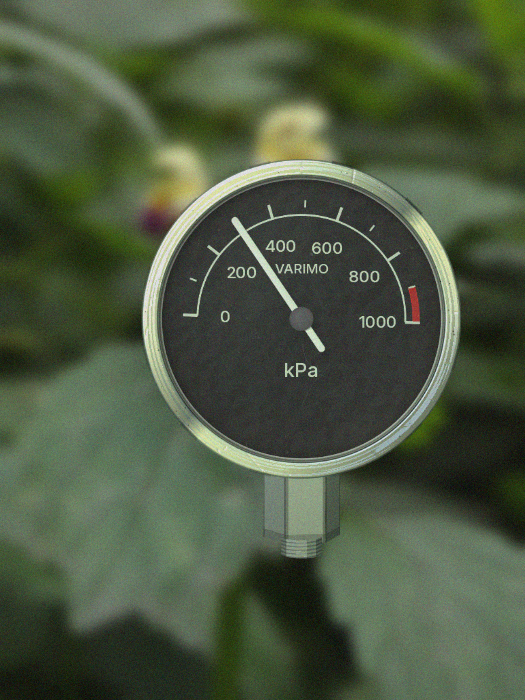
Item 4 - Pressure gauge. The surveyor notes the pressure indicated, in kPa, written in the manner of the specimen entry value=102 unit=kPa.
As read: value=300 unit=kPa
